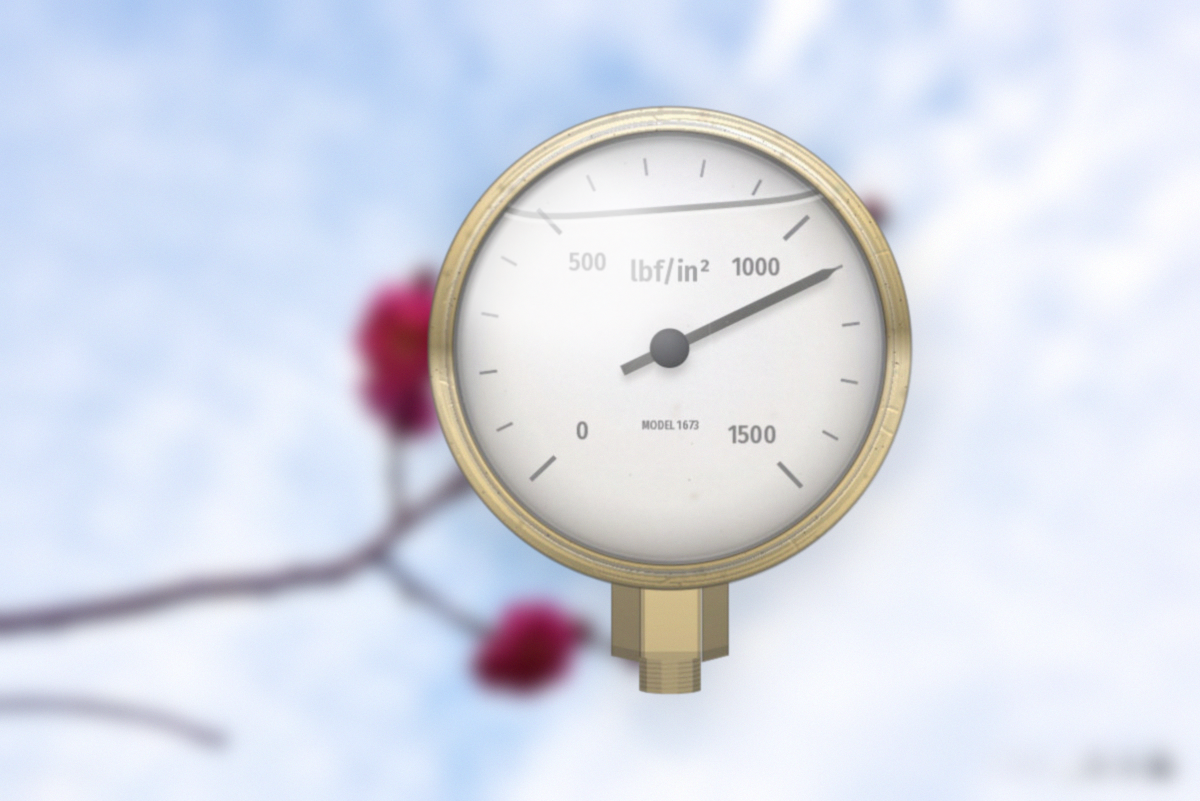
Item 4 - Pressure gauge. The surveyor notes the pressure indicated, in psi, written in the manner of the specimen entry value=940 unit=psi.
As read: value=1100 unit=psi
